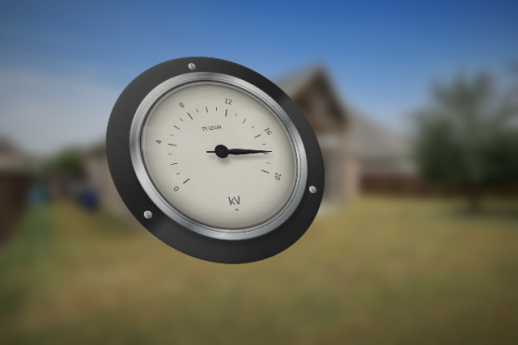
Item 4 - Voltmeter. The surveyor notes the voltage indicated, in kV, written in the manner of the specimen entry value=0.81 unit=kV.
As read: value=18 unit=kV
